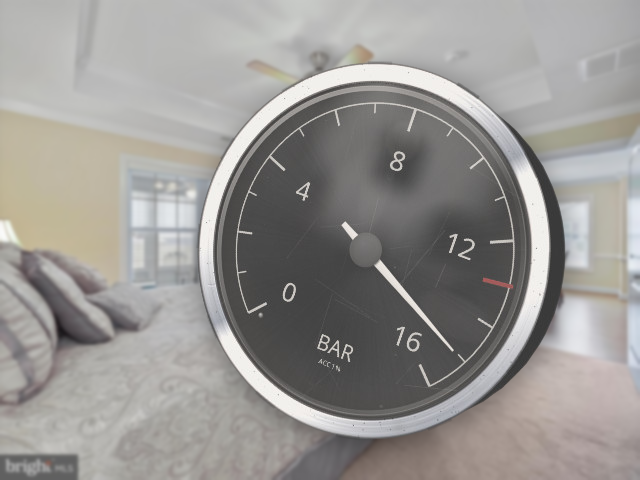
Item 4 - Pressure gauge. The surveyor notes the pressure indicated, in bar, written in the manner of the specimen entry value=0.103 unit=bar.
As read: value=15 unit=bar
